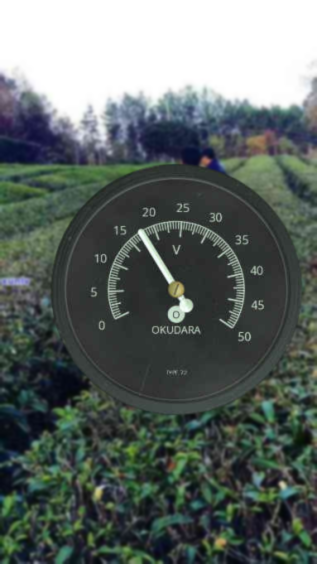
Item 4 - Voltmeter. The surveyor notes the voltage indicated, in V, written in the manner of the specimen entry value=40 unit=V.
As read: value=17.5 unit=V
